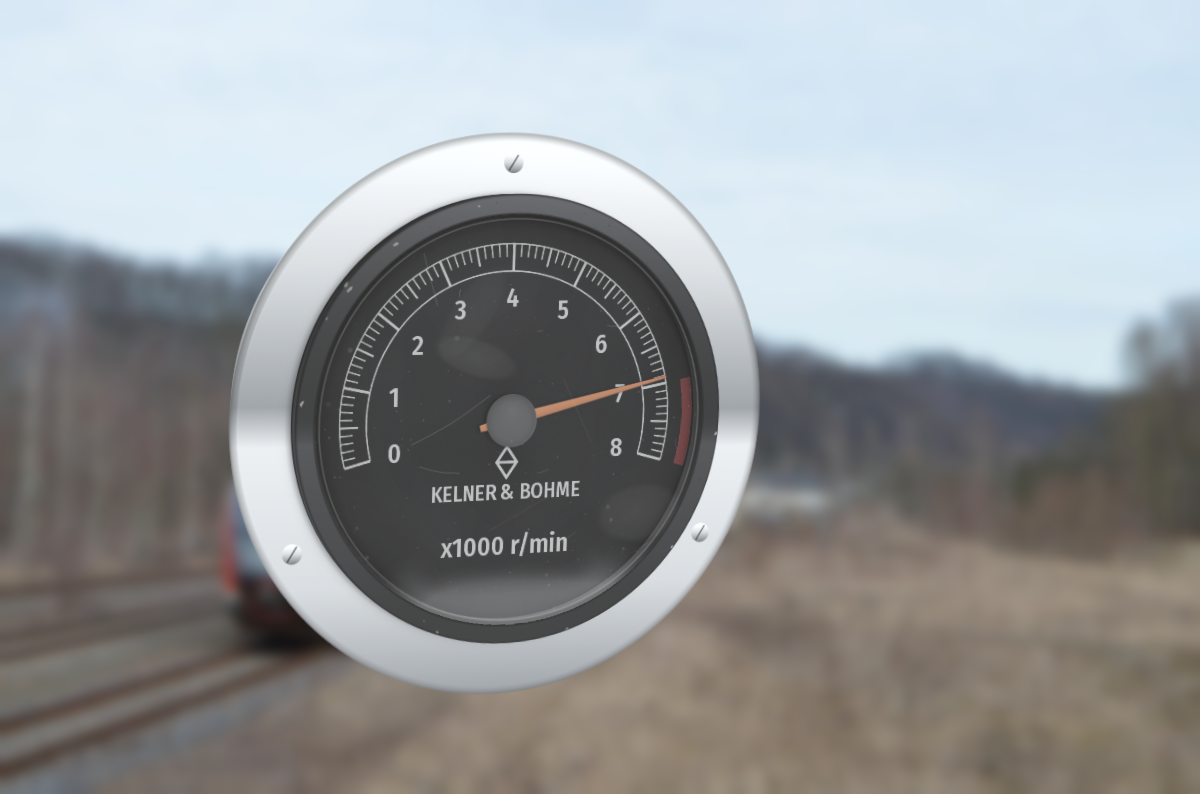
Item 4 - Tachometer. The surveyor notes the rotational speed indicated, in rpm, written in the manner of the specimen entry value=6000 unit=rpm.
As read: value=6900 unit=rpm
